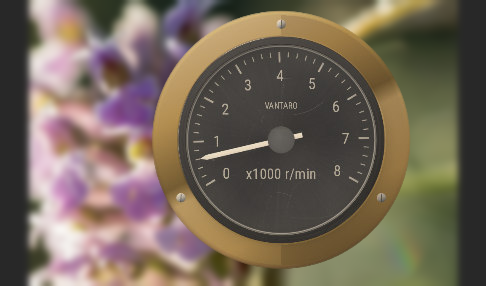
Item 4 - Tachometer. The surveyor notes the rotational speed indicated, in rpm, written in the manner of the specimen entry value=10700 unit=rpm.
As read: value=600 unit=rpm
